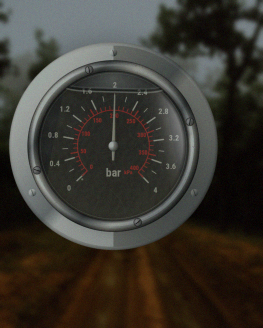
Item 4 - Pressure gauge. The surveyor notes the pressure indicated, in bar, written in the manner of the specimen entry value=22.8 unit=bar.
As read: value=2 unit=bar
